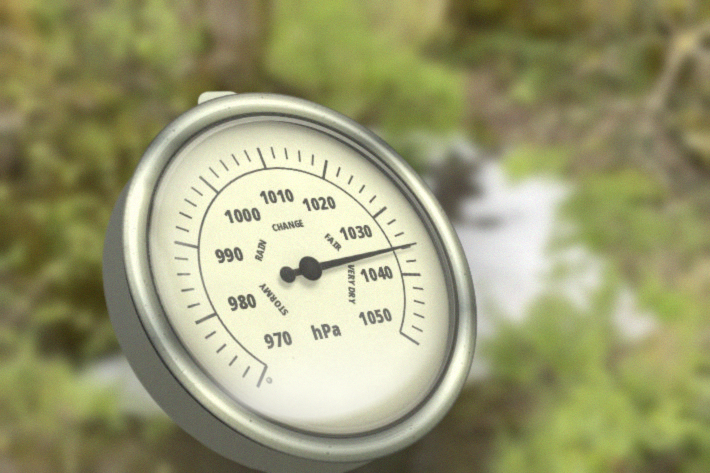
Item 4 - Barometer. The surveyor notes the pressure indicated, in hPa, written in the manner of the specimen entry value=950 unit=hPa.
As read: value=1036 unit=hPa
